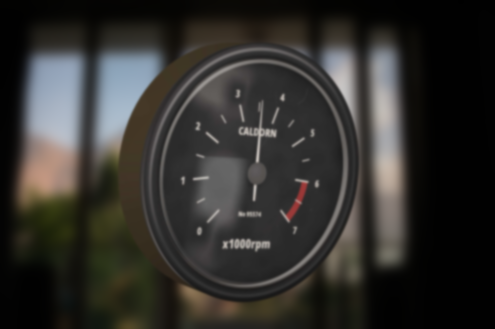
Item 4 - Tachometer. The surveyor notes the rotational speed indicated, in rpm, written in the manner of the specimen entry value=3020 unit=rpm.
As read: value=3500 unit=rpm
